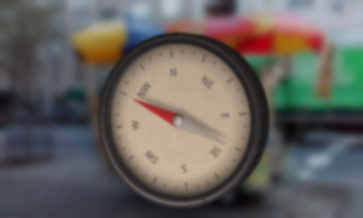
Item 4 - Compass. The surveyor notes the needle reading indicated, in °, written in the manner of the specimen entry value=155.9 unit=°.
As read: value=300 unit=°
